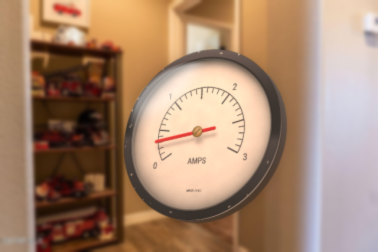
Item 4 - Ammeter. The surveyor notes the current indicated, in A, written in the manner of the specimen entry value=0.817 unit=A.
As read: value=0.3 unit=A
